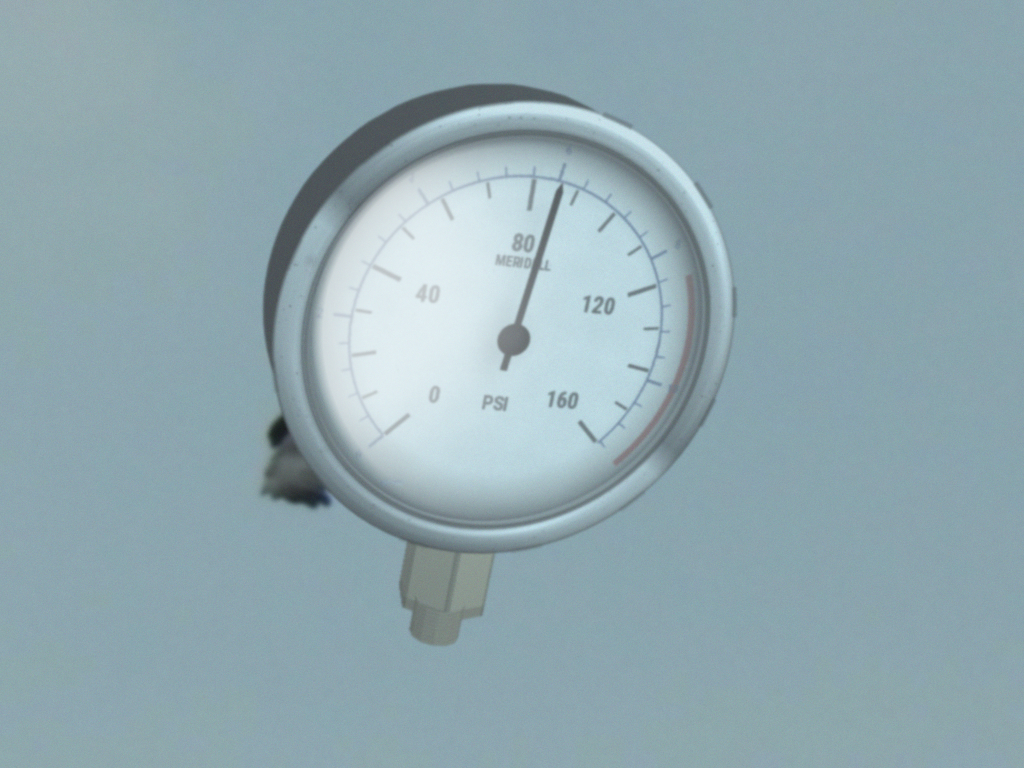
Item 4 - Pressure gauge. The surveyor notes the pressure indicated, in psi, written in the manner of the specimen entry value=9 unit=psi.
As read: value=85 unit=psi
